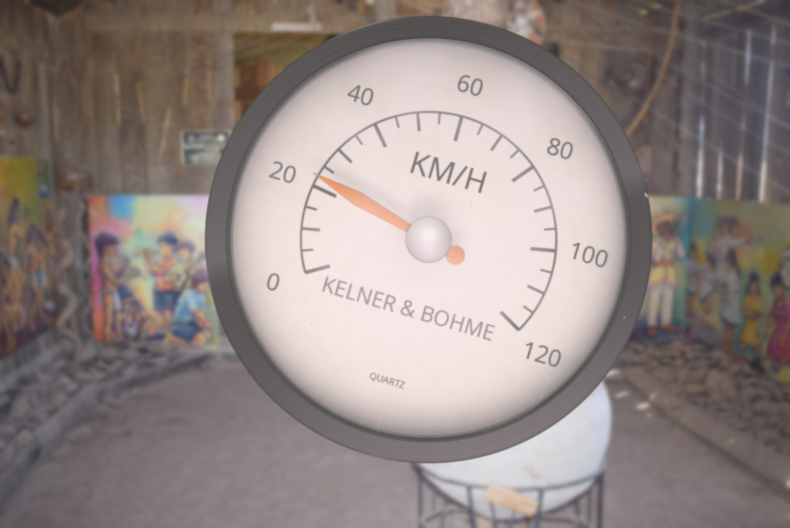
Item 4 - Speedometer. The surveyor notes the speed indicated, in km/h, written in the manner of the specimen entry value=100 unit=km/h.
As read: value=22.5 unit=km/h
